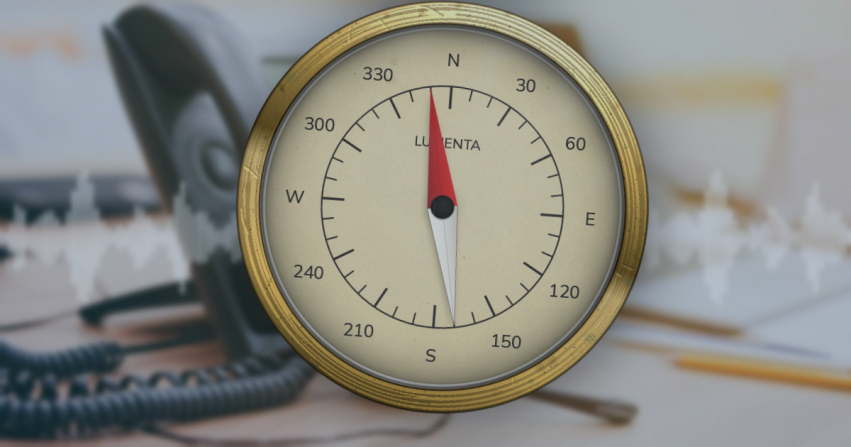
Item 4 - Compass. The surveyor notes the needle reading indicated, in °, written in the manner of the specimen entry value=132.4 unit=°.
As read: value=350 unit=°
